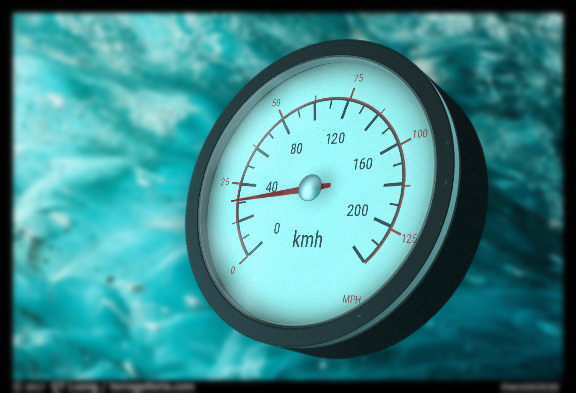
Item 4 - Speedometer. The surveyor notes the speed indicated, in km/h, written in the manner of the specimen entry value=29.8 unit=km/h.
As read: value=30 unit=km/h
